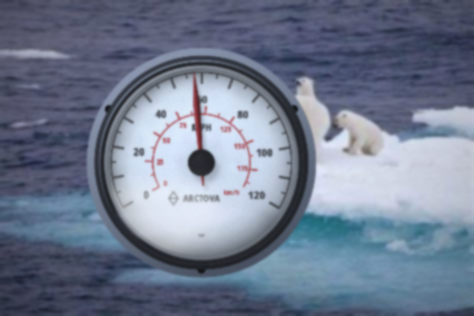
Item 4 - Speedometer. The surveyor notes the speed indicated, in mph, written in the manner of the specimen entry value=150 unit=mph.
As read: value=57.5 unit=mph
